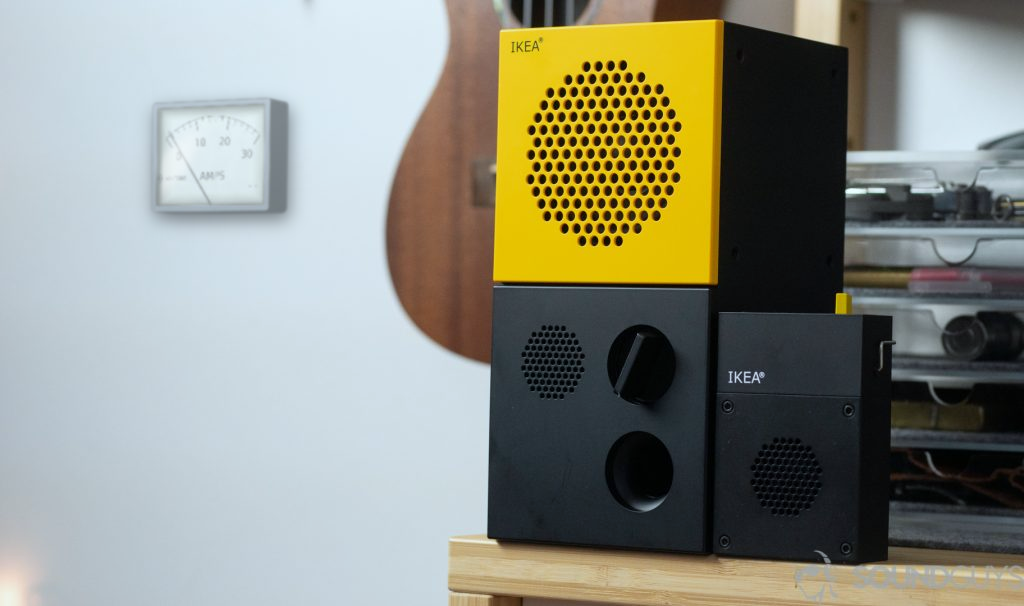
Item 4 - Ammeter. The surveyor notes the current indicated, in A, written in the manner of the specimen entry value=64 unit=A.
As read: value=2 unit=A
